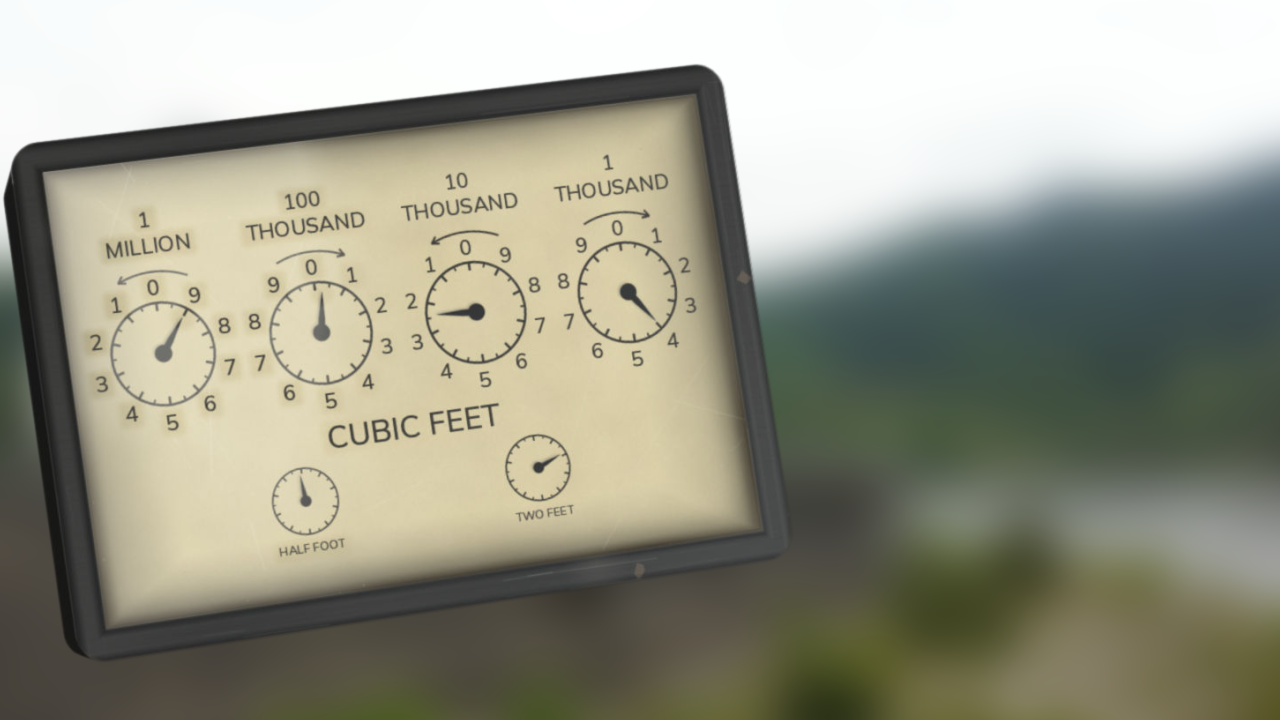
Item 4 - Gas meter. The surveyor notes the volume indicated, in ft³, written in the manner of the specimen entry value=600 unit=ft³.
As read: value=902400 unit=ft³
